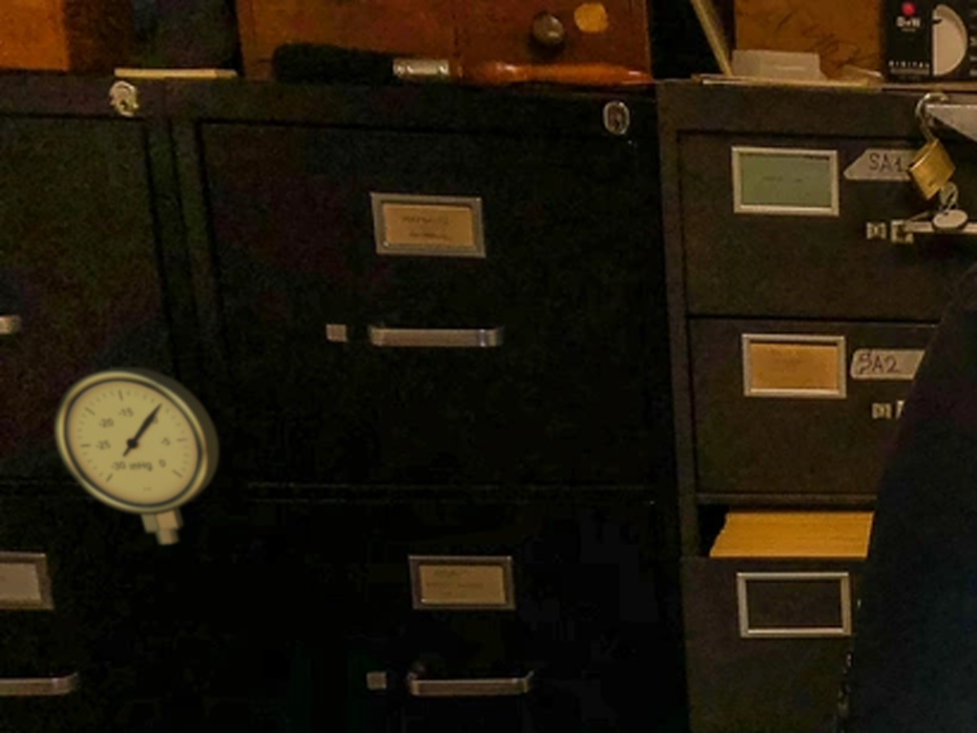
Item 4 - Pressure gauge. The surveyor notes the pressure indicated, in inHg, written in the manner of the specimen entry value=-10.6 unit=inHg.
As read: value=-10 unit=inHg
